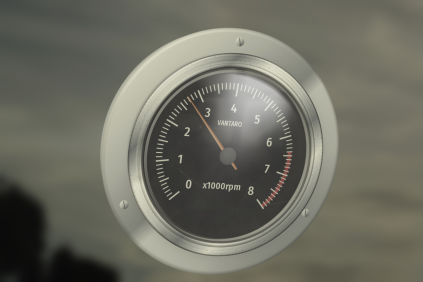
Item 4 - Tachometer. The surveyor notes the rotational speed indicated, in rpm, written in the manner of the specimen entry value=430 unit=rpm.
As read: value=2700 unit=rpm
